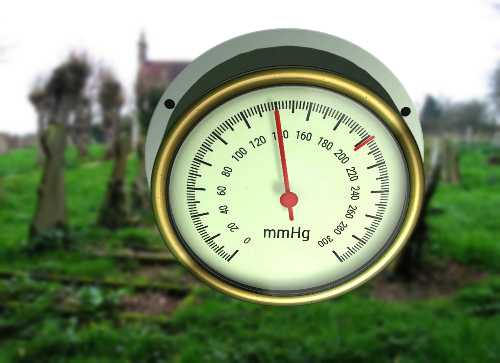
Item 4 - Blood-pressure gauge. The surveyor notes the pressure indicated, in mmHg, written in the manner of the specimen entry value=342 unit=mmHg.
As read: value=140 unit=mmHg
